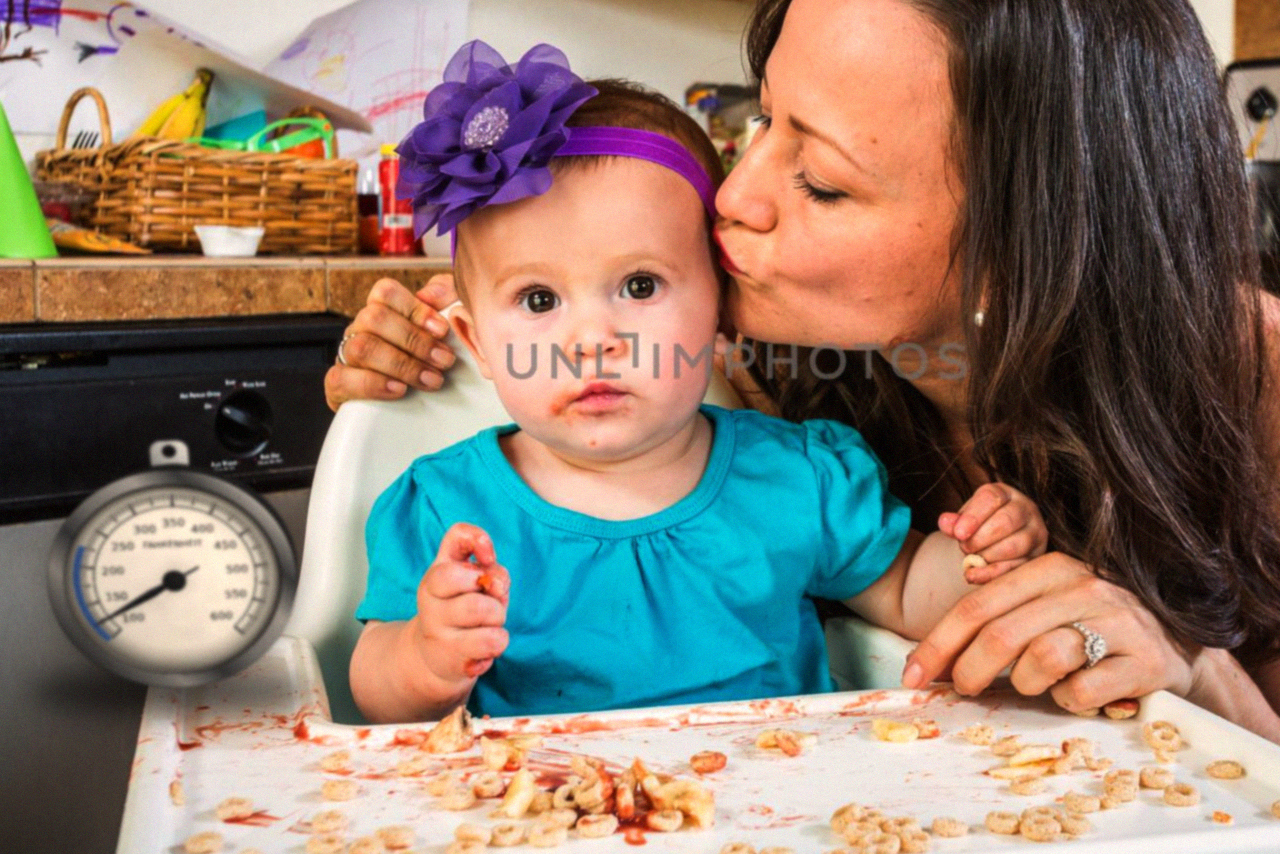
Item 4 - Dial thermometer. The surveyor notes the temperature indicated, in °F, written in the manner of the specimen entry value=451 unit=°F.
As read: value=125 unit=°F
